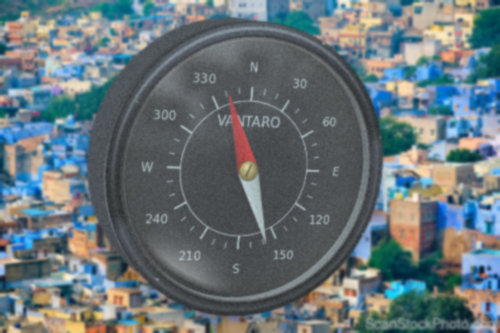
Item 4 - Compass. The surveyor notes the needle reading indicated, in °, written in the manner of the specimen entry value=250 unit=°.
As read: value=340 unit=°
